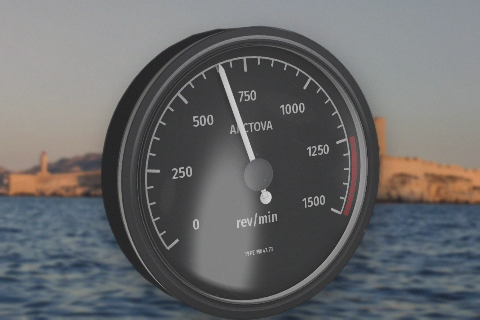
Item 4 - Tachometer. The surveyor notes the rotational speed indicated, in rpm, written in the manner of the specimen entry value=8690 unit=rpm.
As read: value=650 unit=rpm
